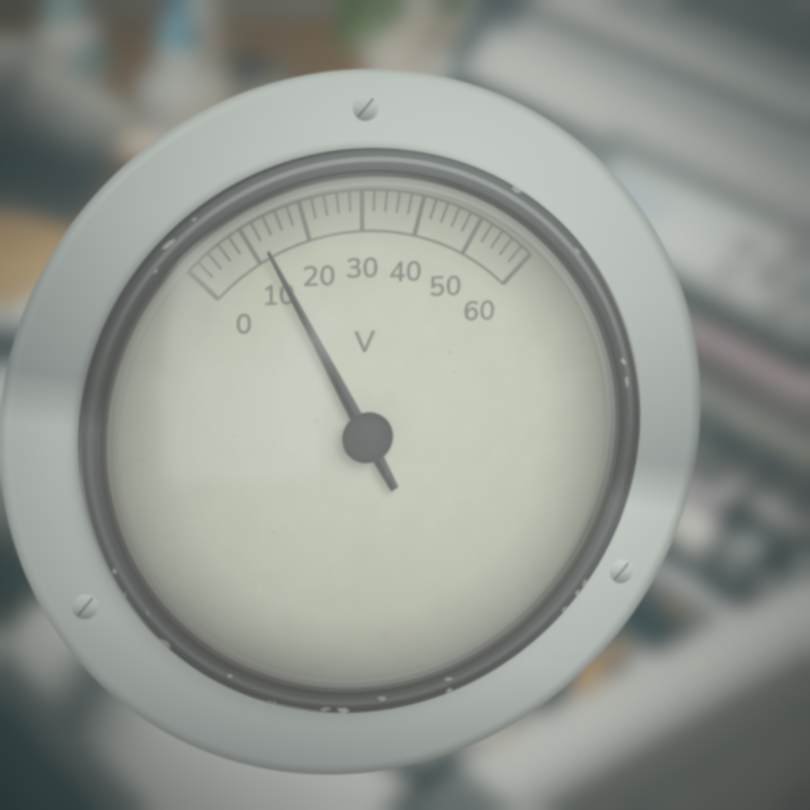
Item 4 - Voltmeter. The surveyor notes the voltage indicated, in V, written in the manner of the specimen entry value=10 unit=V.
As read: value=12 unit=V
